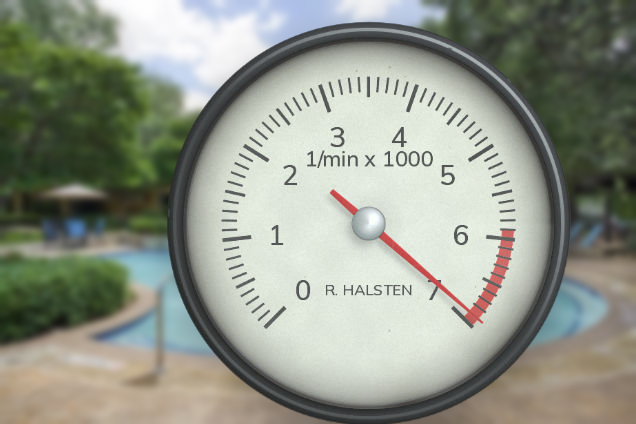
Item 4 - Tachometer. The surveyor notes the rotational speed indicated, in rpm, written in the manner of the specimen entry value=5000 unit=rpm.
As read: value=6900 unit=rpm
